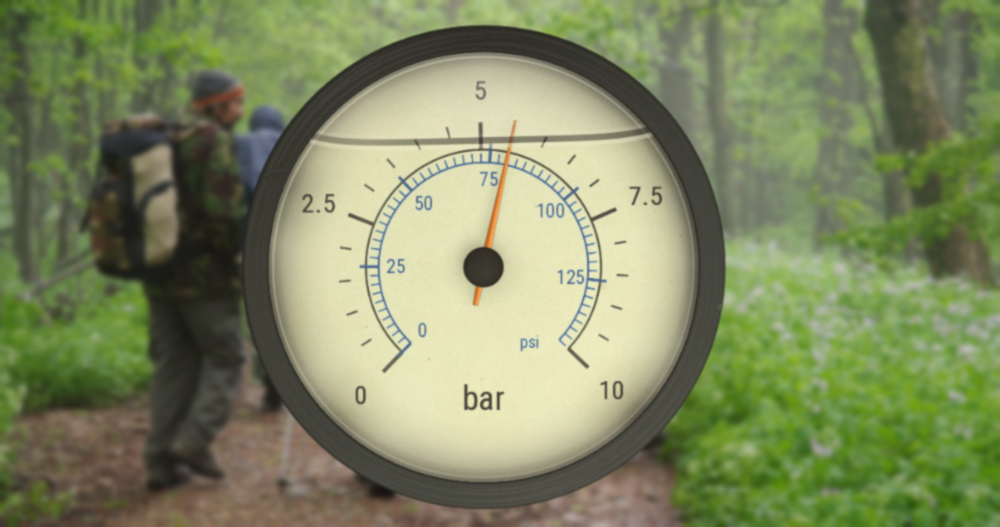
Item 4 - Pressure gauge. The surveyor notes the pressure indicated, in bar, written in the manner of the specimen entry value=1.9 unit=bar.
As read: value=5.5 unit=bar
